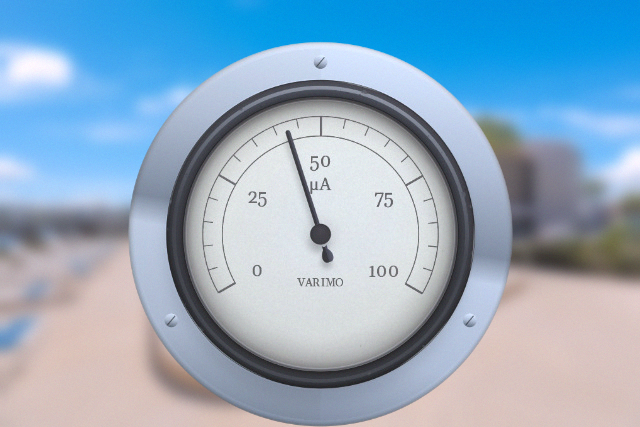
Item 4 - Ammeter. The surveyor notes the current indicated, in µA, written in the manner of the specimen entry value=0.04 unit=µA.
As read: value=42.5 unit=µA
